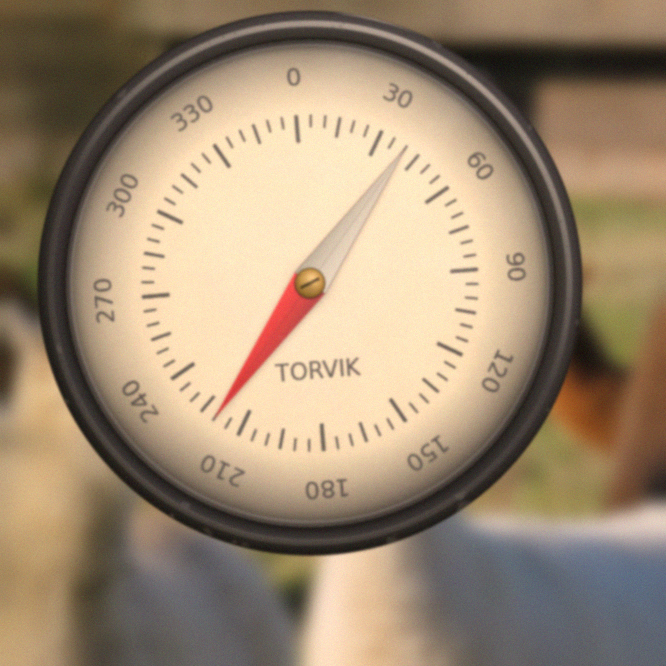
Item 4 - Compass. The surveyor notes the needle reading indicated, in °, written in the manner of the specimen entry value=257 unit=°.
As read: value=220 unit=°
